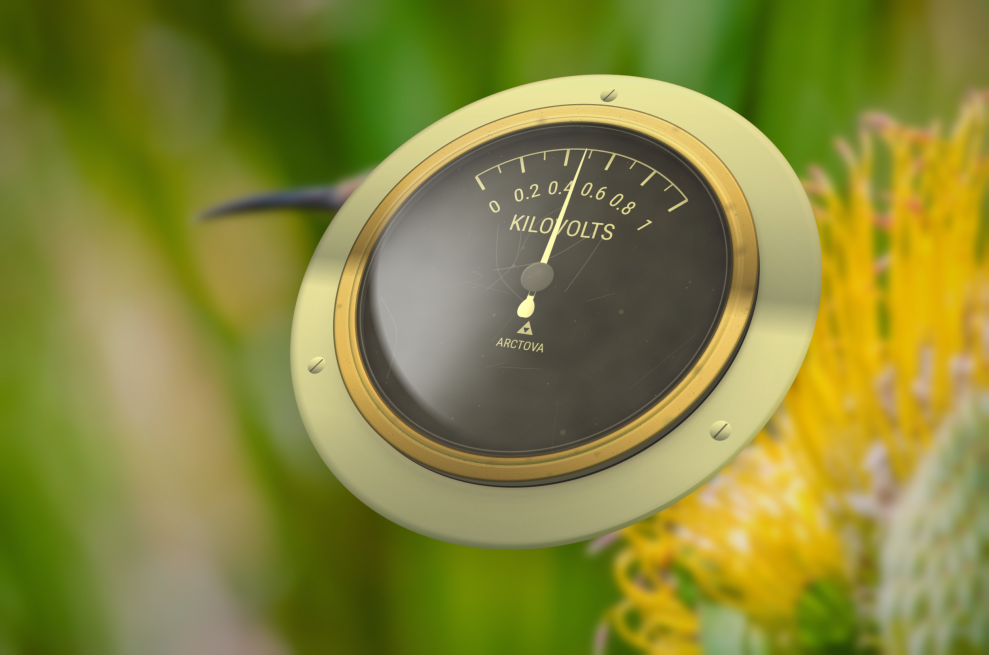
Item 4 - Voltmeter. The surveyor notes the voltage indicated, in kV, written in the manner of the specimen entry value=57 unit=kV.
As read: value=0.5 unit=kV
